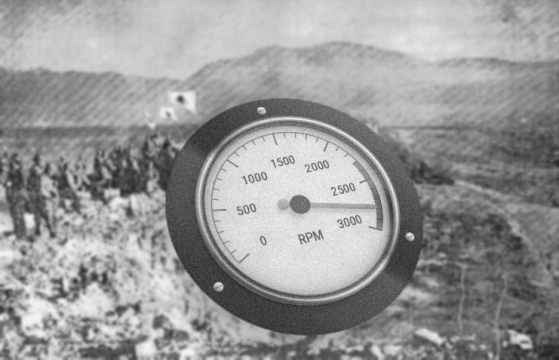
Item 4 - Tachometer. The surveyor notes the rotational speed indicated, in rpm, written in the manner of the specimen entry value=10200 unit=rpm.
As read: value=2800 unit=rpm
